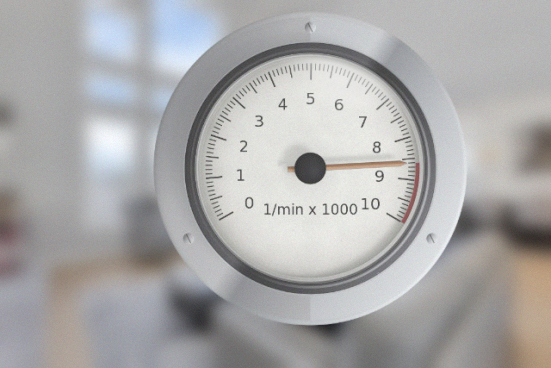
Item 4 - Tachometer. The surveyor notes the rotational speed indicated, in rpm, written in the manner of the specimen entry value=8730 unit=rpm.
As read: value=8600 unit=rpm
